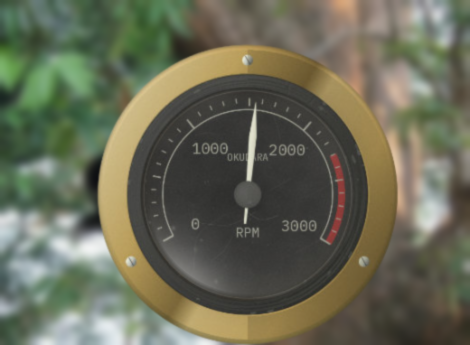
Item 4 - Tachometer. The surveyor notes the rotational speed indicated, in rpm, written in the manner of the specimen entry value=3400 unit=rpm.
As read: value=1550 unit=rpm
